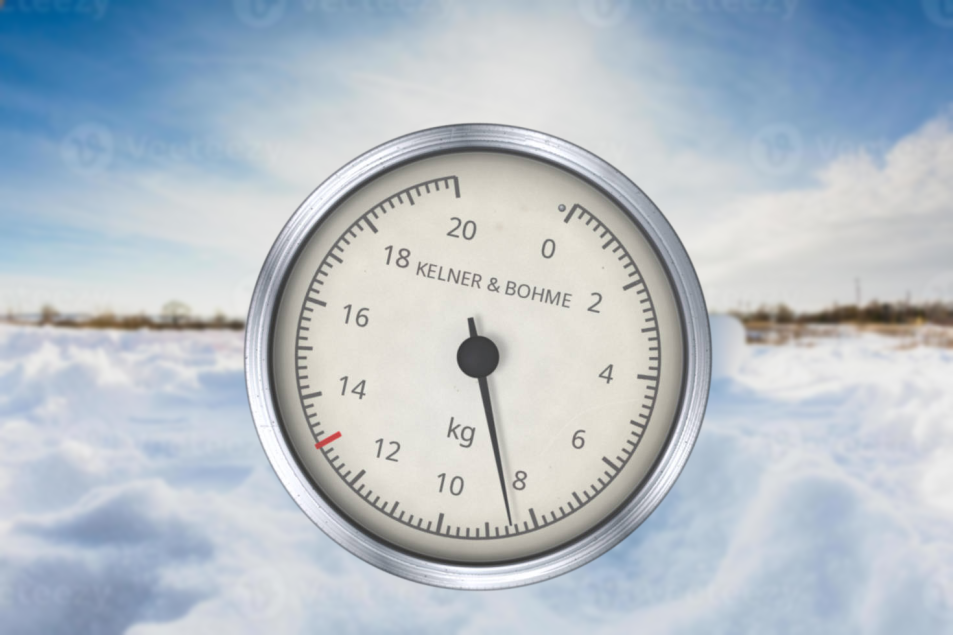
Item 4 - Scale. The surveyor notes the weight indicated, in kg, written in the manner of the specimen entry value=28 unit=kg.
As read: value=8.5 unit=kg
